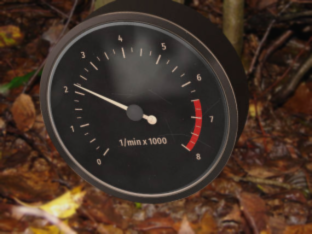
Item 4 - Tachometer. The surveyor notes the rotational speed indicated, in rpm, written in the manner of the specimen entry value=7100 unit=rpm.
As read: value=2250 unit=rpm
